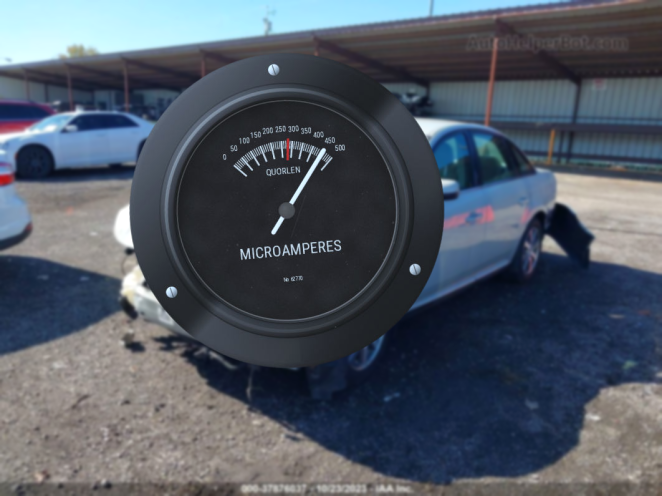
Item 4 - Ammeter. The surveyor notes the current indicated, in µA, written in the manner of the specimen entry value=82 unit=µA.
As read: value=450 unit=µA
